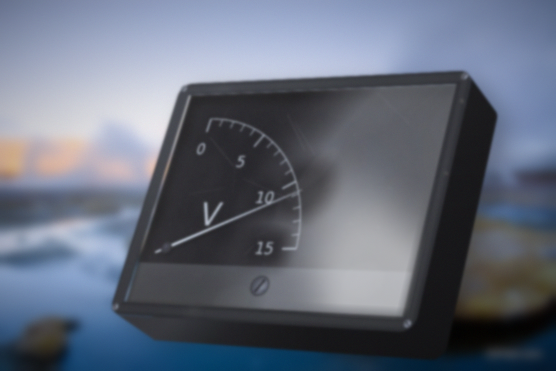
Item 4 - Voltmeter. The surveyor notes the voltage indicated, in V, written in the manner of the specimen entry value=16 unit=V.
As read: value=11 unit=V
